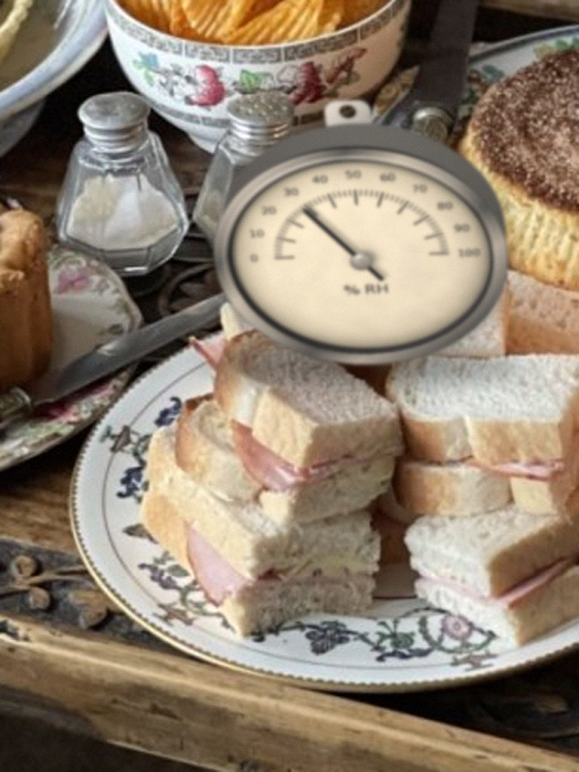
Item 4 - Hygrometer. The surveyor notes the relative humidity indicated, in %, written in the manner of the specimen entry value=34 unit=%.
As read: value=30 unit=%
